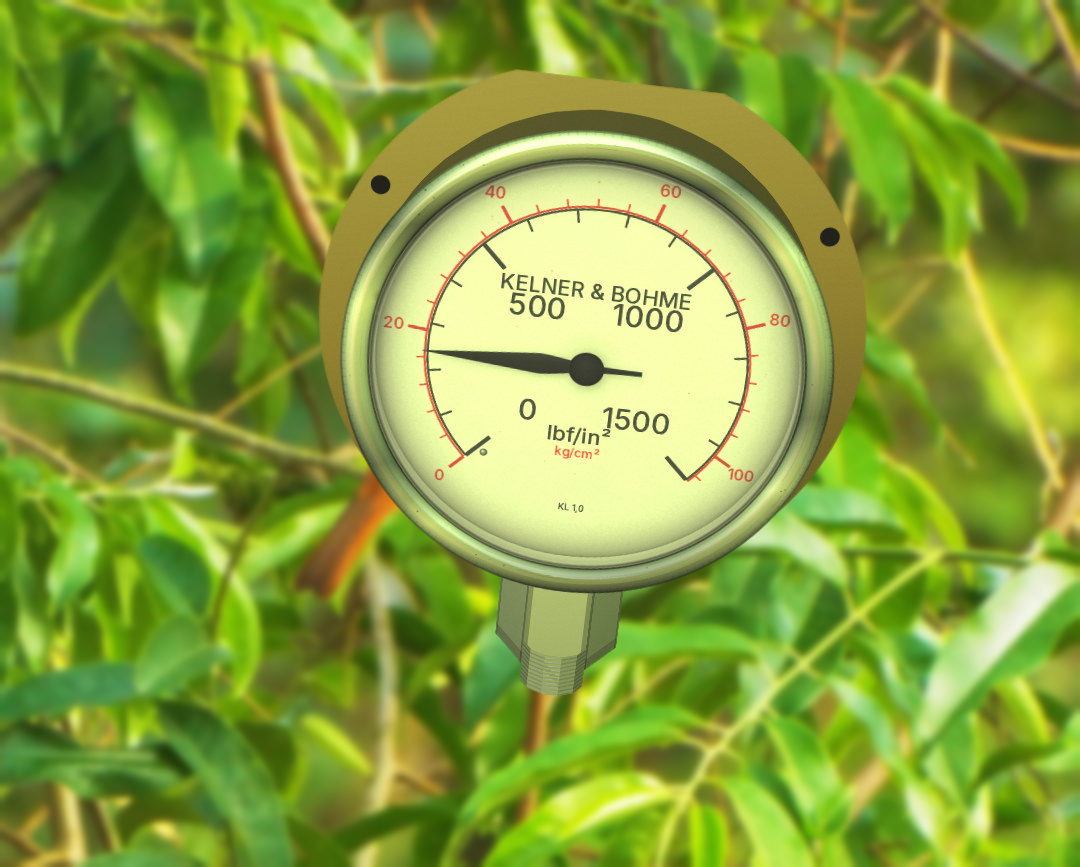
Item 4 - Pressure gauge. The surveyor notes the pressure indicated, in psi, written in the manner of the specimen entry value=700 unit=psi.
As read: value=250 unit=psi
